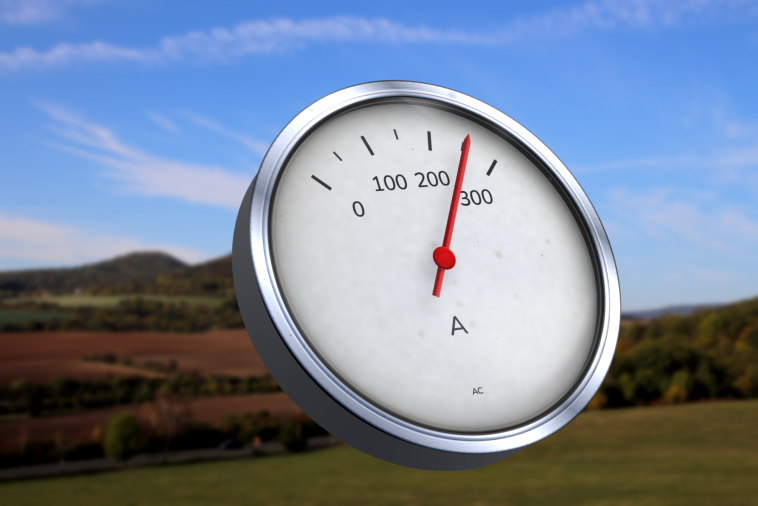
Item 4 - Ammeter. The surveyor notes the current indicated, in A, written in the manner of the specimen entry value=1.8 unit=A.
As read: value=250 unit=A
